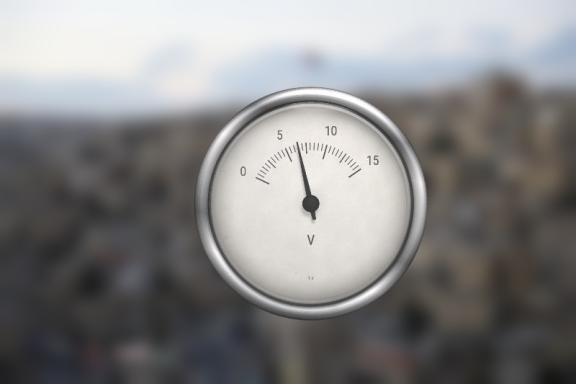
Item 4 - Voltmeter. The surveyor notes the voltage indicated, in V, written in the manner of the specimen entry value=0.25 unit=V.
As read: value=6.5 unit=V
